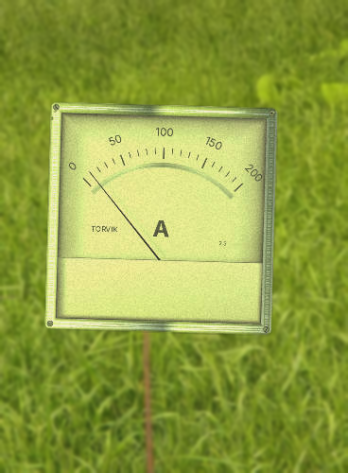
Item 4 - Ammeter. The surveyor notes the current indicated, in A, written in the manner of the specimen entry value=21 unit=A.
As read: value=10 unit=A
